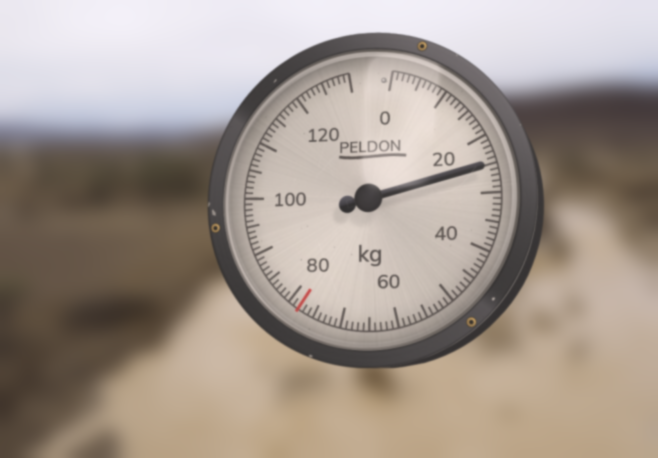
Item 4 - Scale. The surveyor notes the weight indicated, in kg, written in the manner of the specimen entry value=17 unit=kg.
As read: value=25 unit=kg
